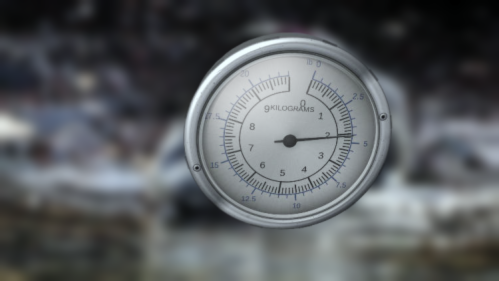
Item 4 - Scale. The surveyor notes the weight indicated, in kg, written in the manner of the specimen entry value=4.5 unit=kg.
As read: value=2 unit=kg
